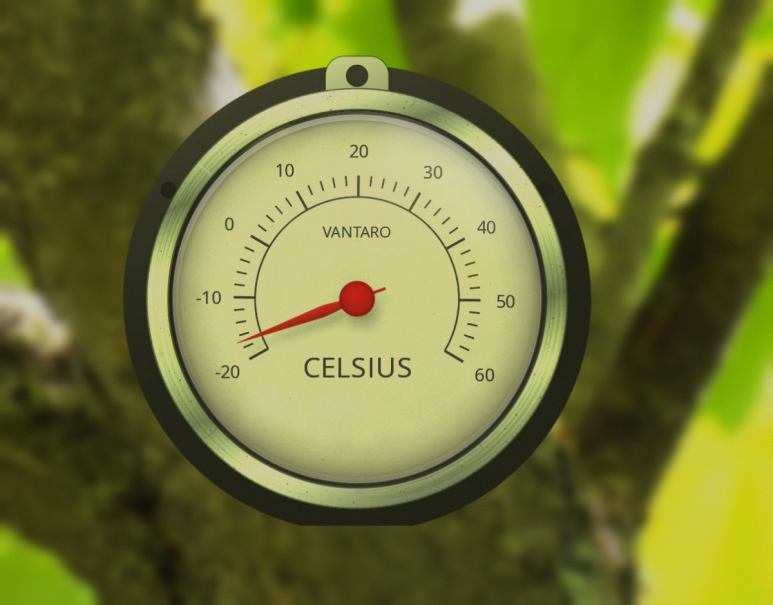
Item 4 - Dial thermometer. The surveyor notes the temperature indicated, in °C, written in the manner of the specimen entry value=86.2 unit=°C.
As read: value=-17 unit=°C
